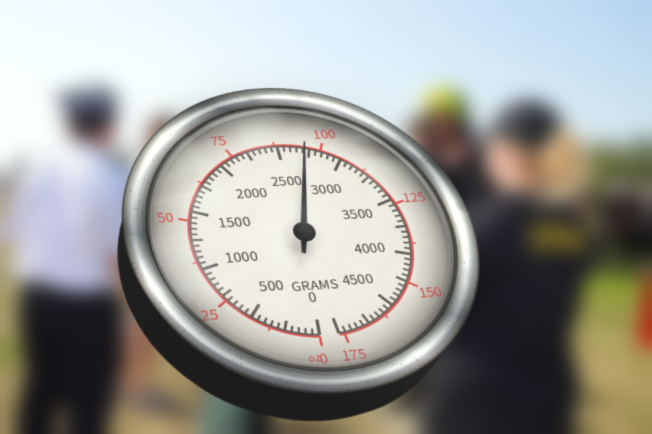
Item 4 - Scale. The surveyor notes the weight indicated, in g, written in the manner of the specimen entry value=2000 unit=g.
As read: value=2700 unit=g
